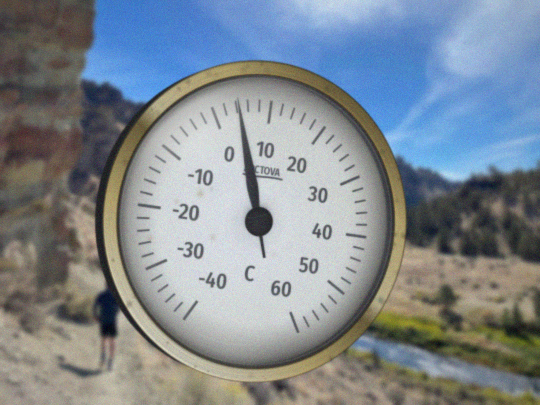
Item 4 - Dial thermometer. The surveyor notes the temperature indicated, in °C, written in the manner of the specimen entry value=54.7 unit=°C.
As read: value=4 unit=°C
